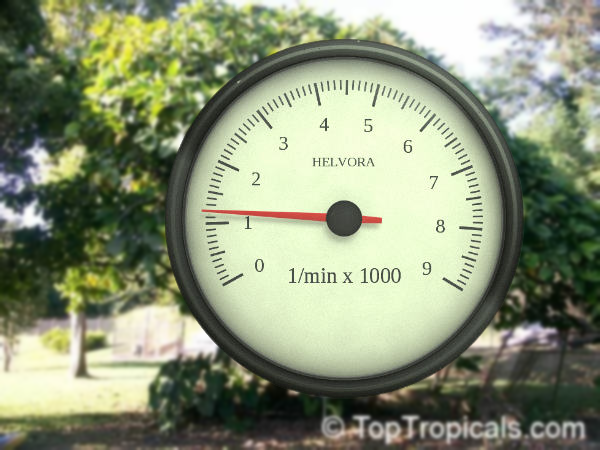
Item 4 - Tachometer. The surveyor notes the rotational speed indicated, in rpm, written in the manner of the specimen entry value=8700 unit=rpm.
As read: value=1200 unit=rpm
